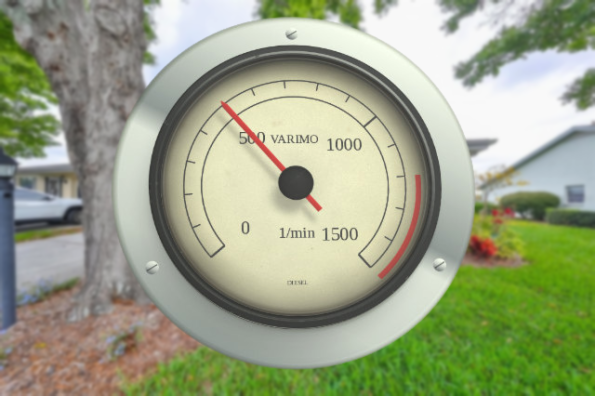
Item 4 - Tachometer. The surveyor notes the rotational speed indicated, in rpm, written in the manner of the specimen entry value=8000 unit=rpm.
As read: value=500 unit=rpm
